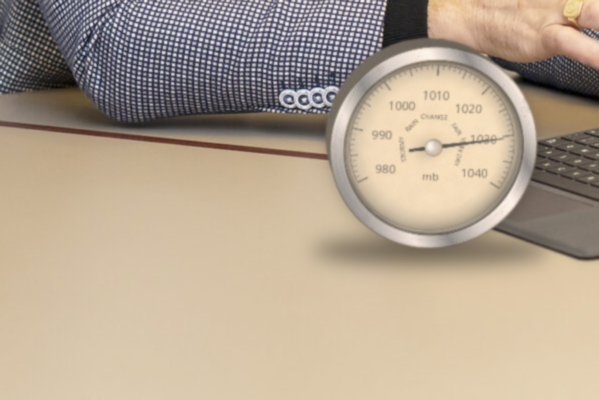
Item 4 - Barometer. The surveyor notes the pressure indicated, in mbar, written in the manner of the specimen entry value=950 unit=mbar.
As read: value=1030 unit=mbar
